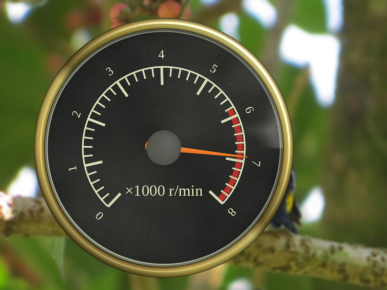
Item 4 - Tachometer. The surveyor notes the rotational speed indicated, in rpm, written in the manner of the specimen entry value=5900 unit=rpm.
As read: value=6900 unit=rpm
